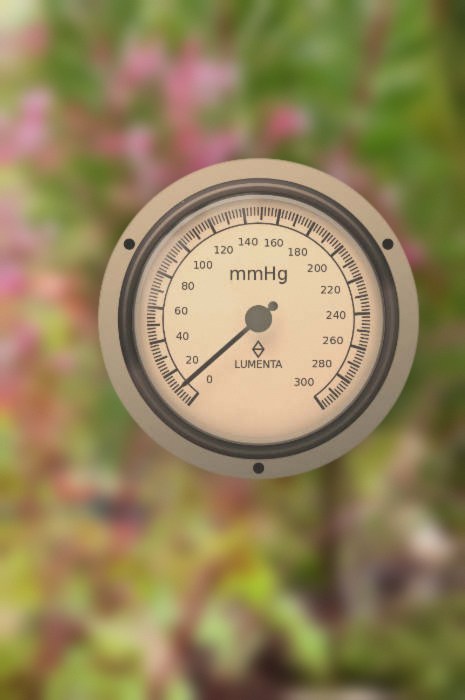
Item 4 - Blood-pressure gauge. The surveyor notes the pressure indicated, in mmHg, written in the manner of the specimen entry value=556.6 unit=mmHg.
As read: value=10 unit=mmHg
